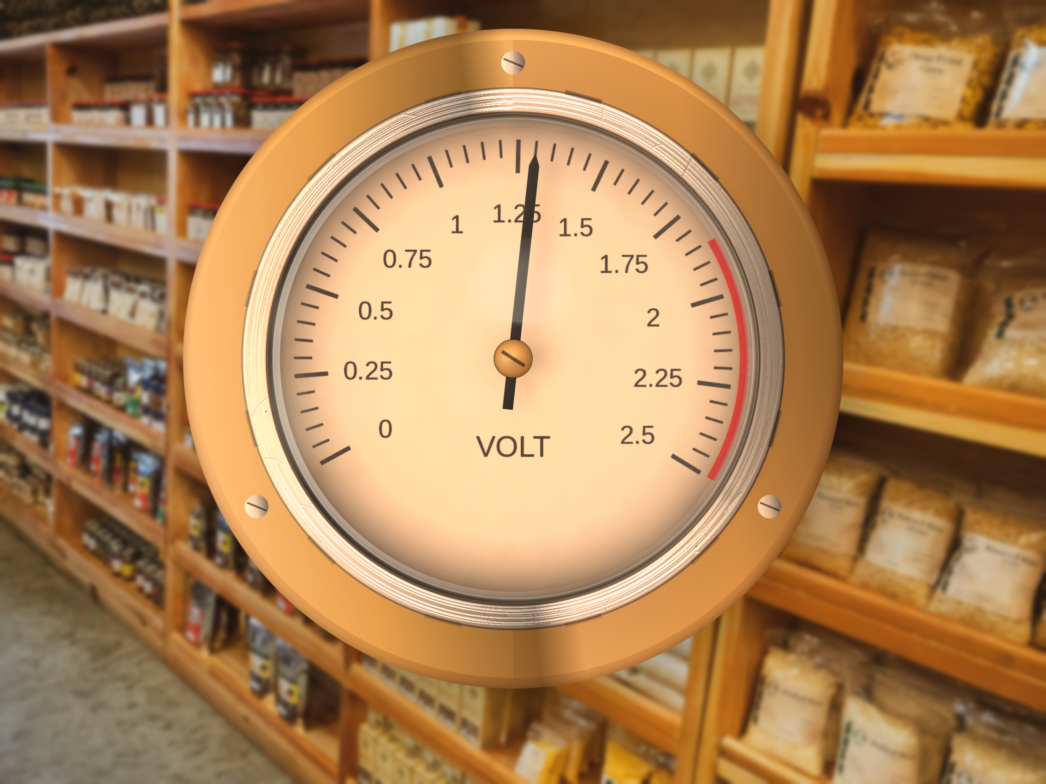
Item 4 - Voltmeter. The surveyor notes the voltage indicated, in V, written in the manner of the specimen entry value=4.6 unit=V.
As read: value=1.3 unit=V
